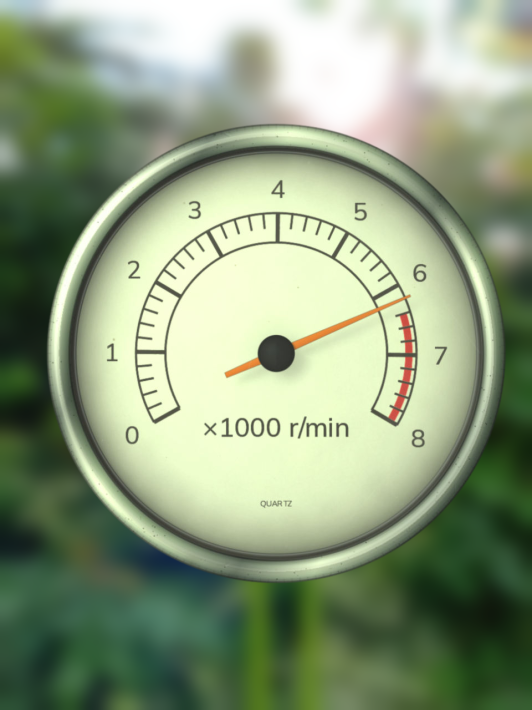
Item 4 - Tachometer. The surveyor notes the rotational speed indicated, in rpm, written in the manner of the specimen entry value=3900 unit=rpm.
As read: value=6200 unit=rpm
